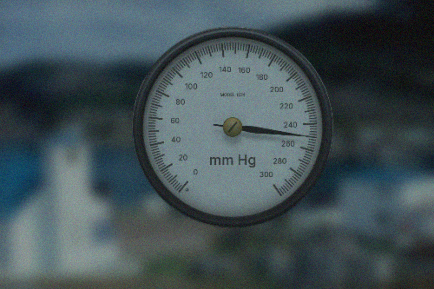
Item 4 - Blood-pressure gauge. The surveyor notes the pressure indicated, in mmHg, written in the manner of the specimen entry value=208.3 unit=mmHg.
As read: value=250 unit=mmHg
